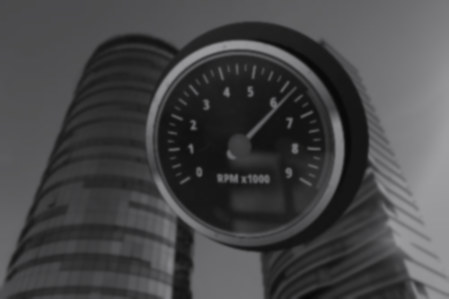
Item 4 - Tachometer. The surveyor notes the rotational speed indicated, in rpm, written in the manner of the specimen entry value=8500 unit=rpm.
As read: value=6250 unit=rpm
